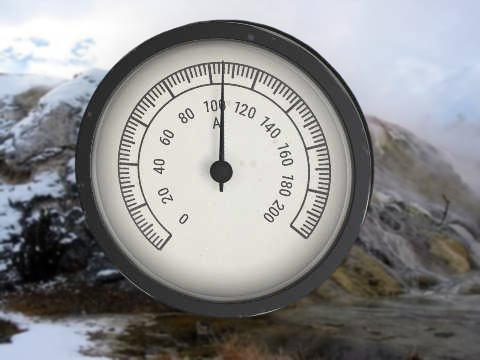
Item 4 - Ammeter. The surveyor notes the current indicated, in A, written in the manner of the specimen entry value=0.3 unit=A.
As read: value=106 unit=A
